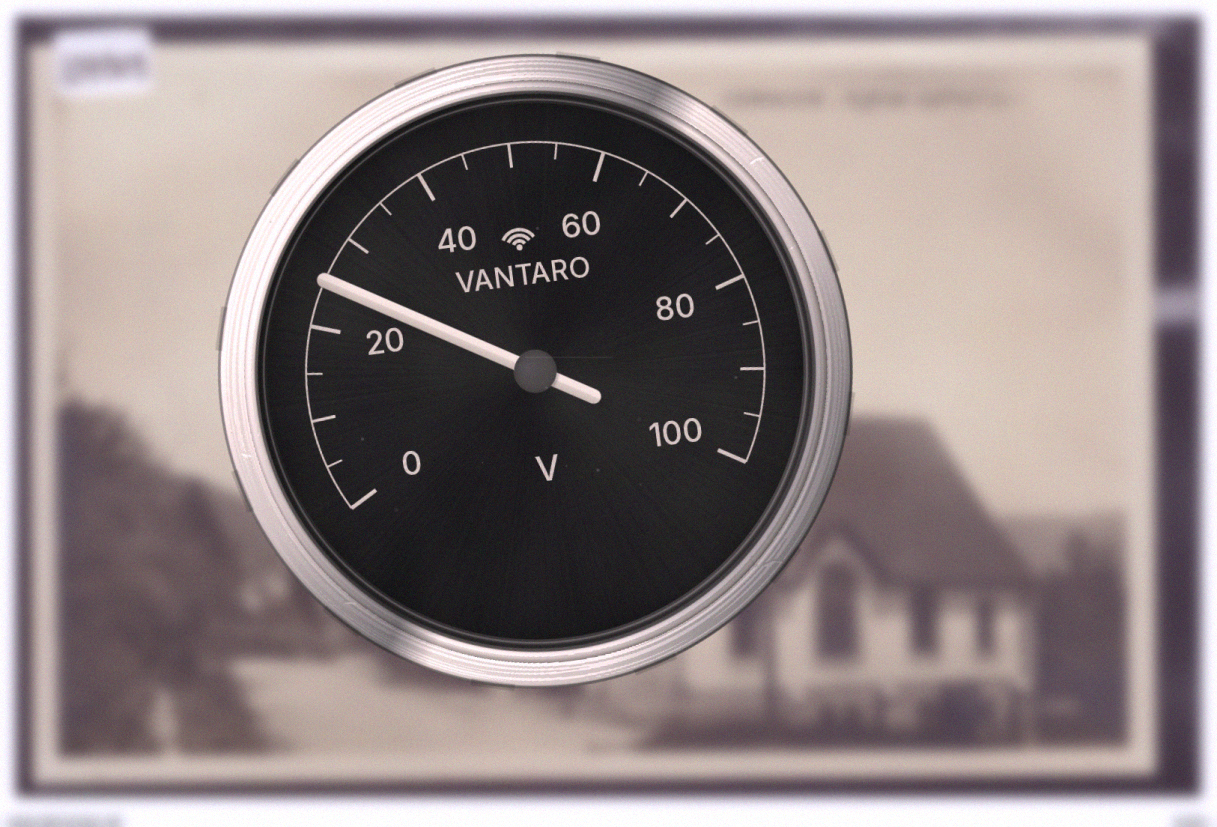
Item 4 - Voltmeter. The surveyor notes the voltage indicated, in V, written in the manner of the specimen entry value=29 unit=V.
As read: value=25 unit=V
